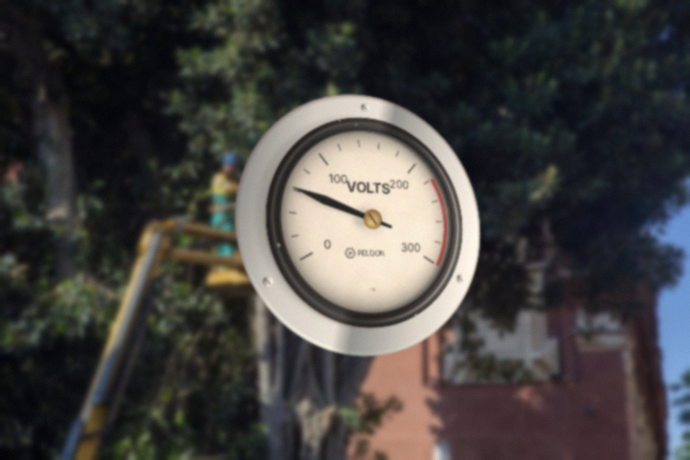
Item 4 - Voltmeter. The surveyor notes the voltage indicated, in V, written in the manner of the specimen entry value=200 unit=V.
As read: value=60 unit=V
